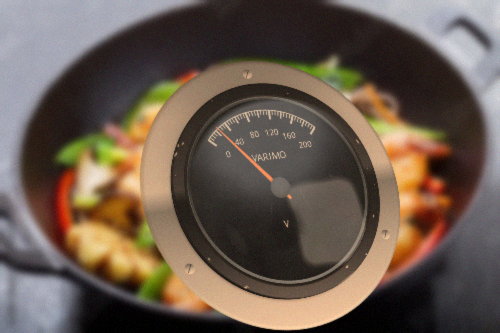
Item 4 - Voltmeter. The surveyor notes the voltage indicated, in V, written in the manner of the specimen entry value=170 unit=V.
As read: value=20 unit=V
